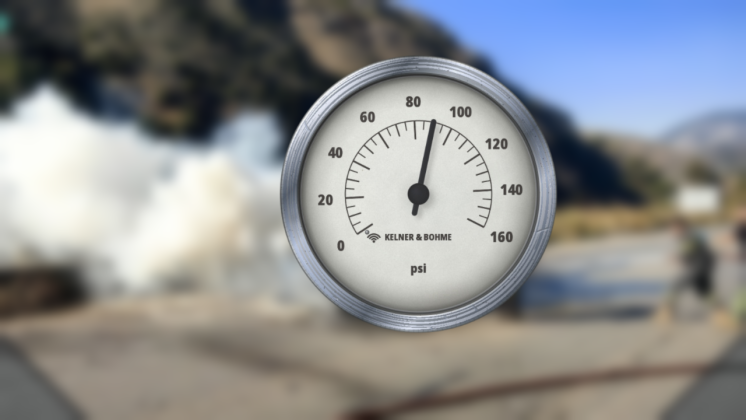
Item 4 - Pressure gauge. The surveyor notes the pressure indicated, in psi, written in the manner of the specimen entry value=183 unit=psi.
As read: value=90 unit=psi
